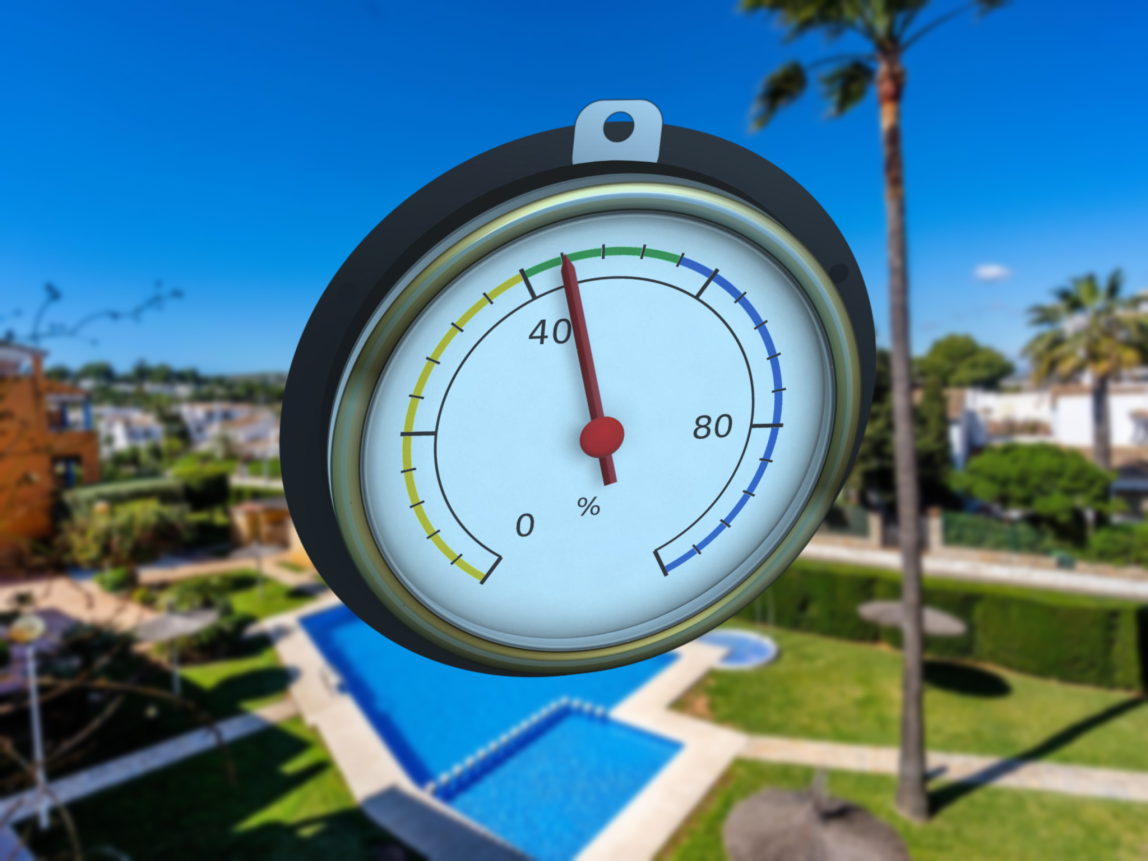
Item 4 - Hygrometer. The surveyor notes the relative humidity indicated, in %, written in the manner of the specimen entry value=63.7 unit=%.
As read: value=44 unit=%
